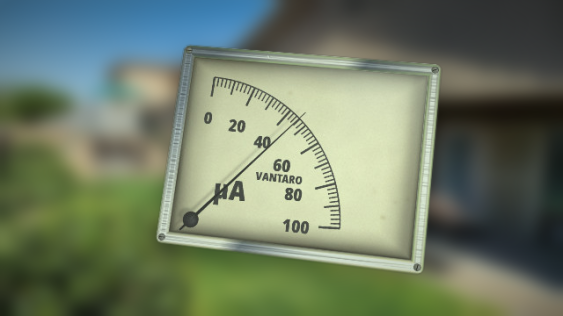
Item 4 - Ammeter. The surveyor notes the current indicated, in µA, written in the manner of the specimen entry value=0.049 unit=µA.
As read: value=46 unit=µA
